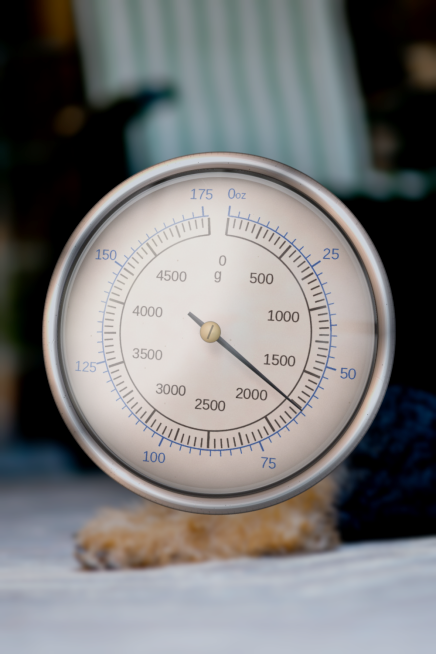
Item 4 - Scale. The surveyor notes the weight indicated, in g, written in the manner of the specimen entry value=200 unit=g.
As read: value=1750 unit=g
